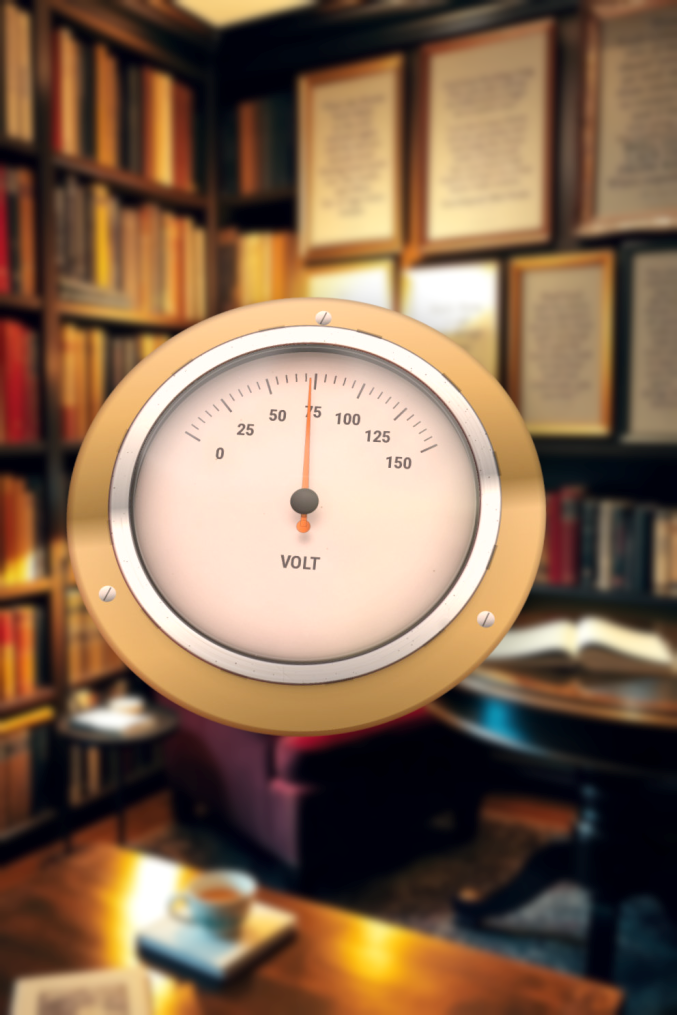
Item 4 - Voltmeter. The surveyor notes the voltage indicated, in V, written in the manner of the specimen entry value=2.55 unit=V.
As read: value=72.5 unit=V
